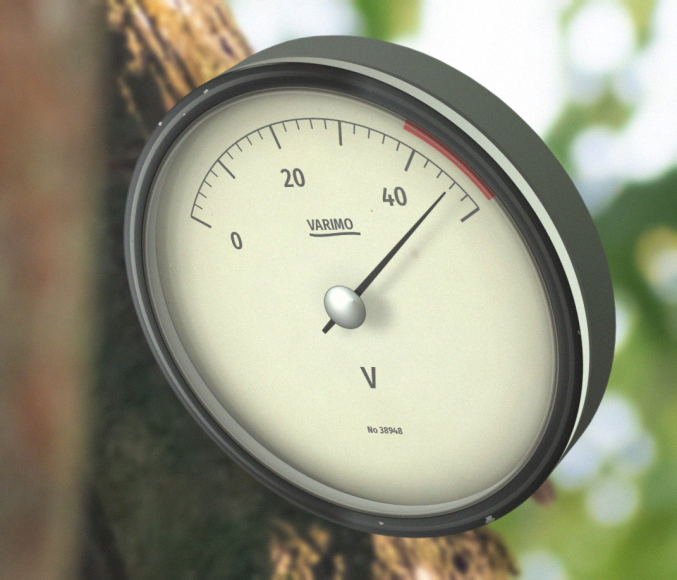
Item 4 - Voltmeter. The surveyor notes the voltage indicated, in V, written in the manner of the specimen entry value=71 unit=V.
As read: value=46 unit=V
